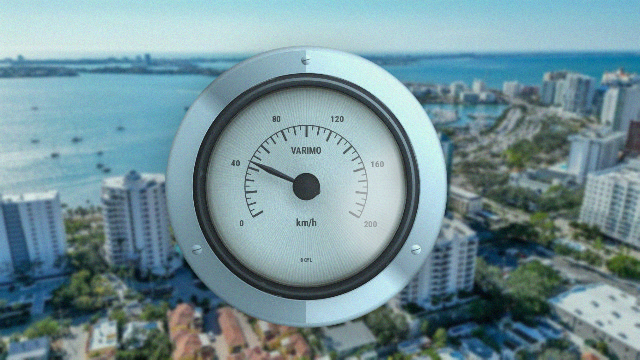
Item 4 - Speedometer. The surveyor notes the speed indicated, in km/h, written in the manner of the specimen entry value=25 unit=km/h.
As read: value=45 unit=km/h
